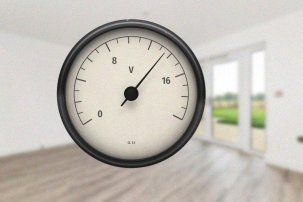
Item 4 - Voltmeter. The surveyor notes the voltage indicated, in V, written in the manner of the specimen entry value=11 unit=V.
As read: value=13.5 unit=V
